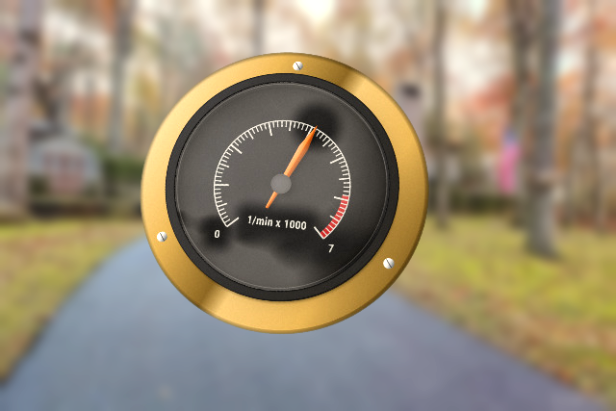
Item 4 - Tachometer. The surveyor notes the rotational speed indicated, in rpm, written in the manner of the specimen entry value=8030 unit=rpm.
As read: value=4100 unit=rpm
